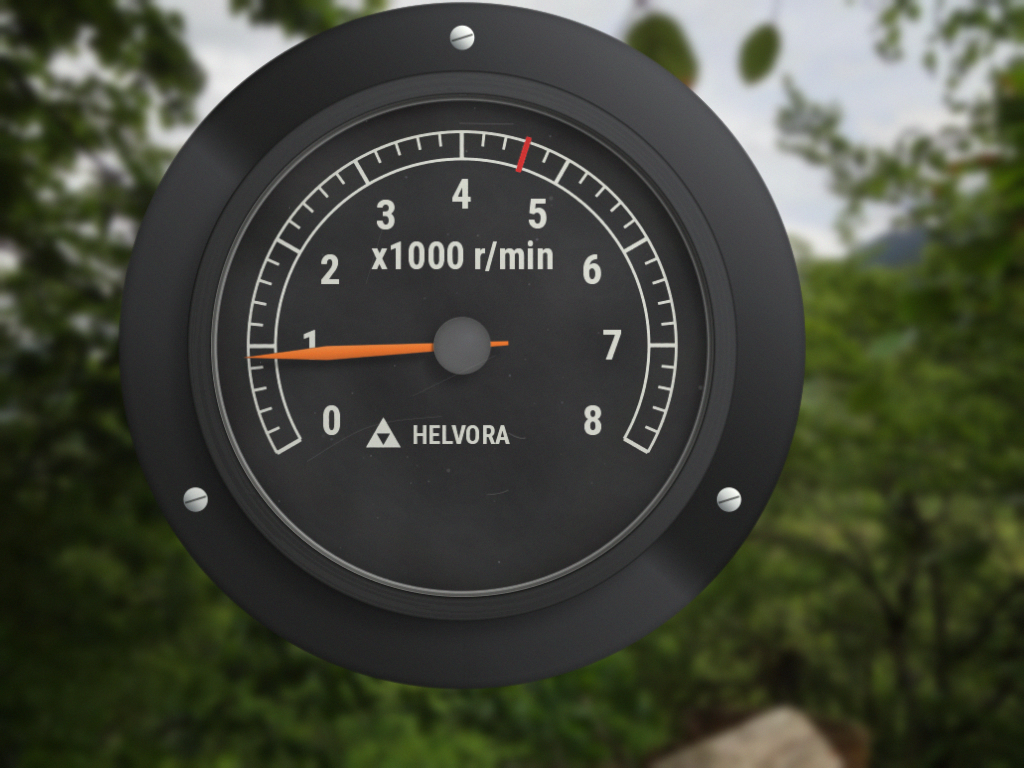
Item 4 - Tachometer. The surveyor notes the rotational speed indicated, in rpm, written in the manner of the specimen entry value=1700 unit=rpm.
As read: value=900 unit=rpm
